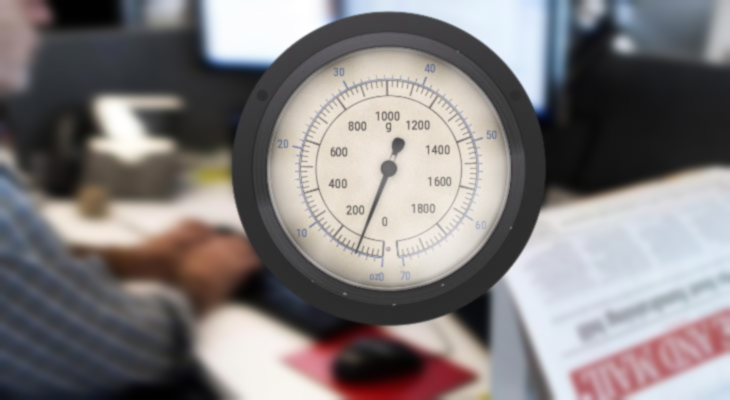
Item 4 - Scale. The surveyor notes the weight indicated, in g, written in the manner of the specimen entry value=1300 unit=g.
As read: value=100 unit=g
